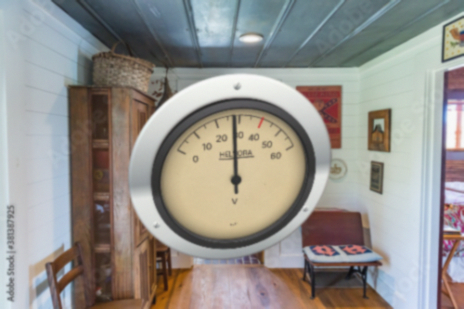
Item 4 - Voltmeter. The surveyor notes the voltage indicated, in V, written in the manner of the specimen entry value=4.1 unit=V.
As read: value=27.5 unit=V
